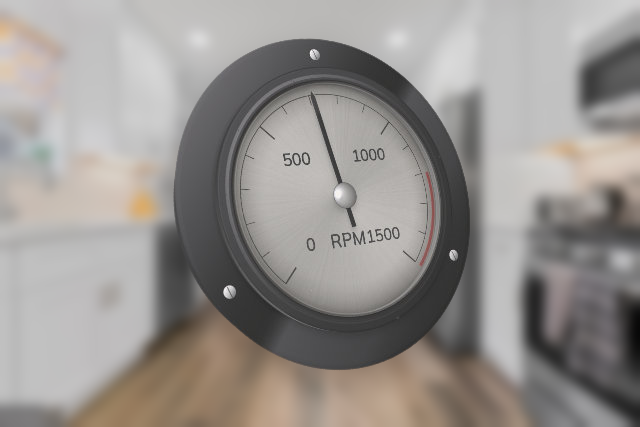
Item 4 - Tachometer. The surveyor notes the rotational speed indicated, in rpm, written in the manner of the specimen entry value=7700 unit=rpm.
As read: value=700 unit=rpm
